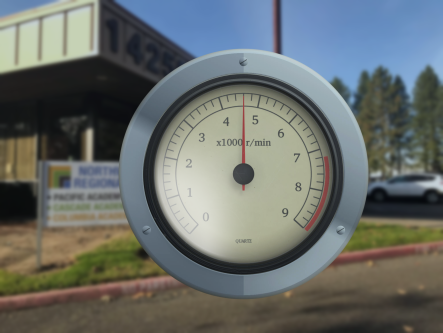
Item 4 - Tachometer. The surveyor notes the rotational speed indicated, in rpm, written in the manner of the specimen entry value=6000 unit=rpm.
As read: value=4600 unit=rpm
